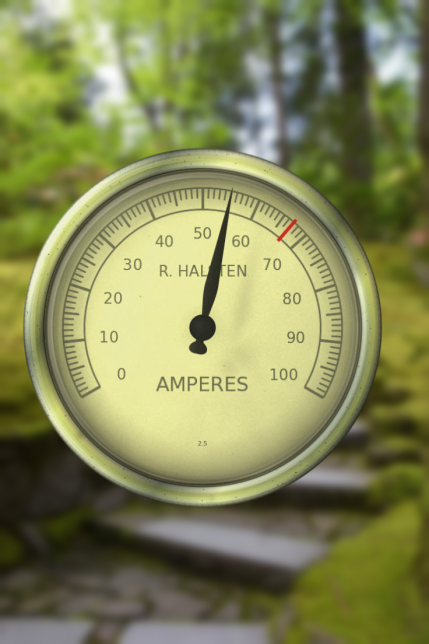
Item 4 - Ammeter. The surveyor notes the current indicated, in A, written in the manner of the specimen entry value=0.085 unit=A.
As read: value=55 unit=A
